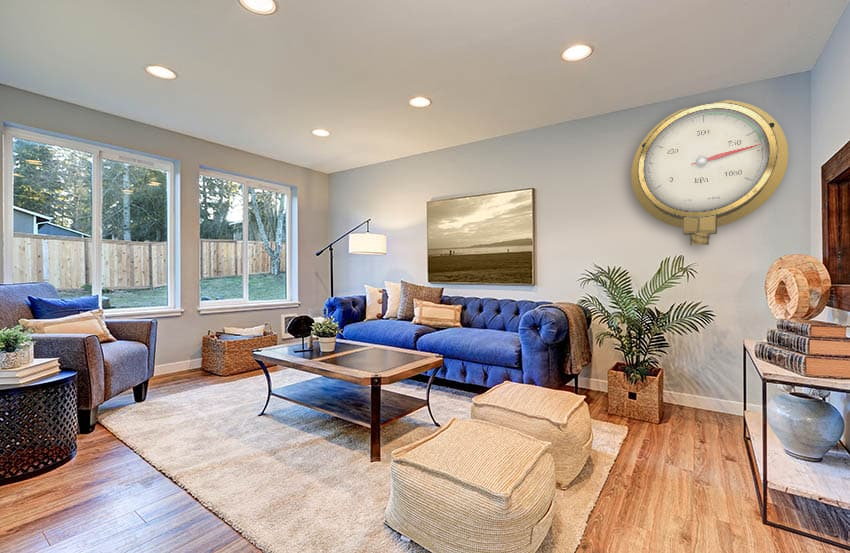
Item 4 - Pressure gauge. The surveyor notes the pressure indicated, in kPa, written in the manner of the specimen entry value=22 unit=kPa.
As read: value=825 unit=kPa
